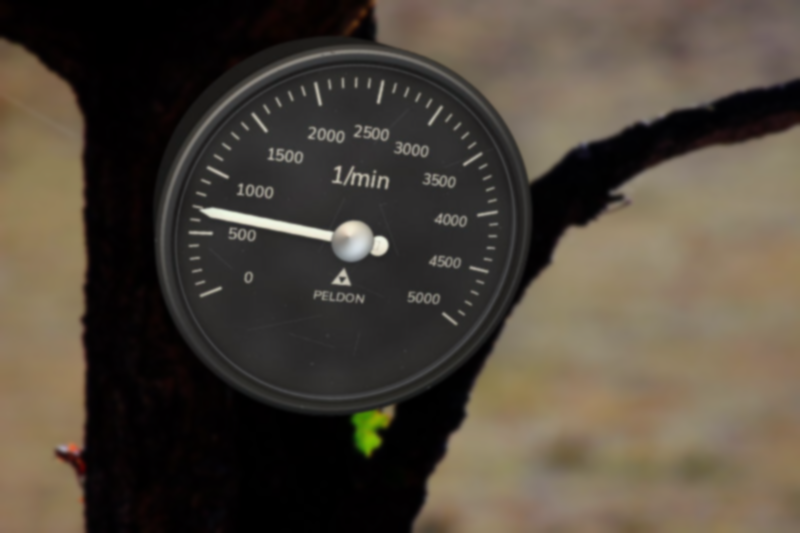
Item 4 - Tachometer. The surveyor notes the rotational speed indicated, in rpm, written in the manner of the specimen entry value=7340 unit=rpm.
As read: value=700 unit=rpm
